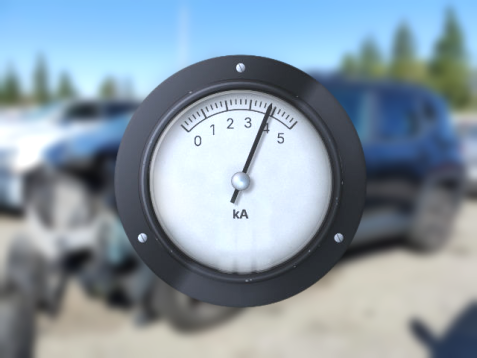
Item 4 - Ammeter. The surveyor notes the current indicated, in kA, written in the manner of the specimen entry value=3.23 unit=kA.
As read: value=3.8 unit=kA
